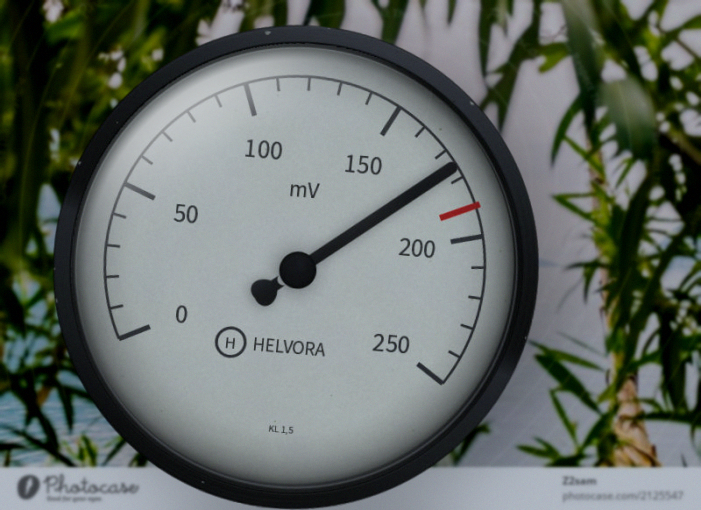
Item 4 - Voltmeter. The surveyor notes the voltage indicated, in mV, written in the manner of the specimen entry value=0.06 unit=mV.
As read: value=175 unit=mV
